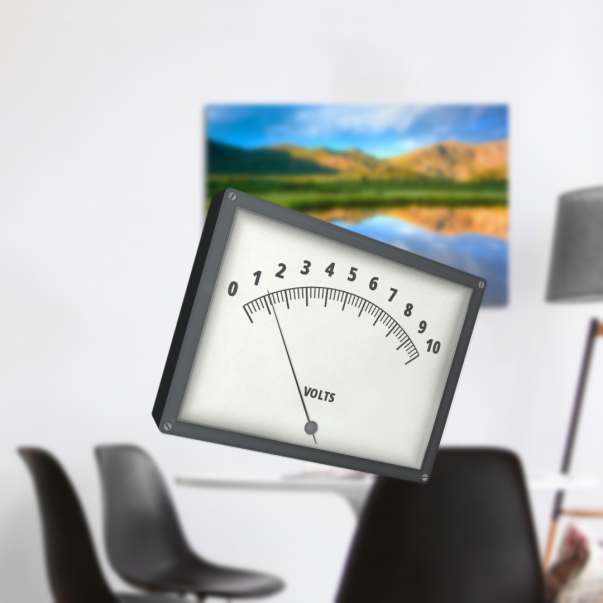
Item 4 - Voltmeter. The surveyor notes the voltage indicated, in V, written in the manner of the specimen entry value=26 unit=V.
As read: value=1.2 unit=V
